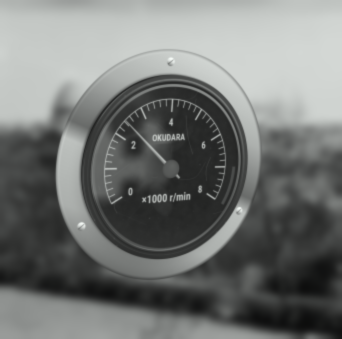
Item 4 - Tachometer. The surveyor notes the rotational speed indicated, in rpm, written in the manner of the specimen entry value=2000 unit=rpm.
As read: value=2400 unit=rpm
